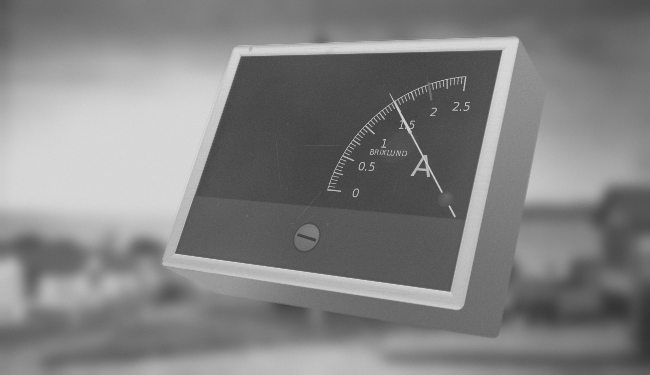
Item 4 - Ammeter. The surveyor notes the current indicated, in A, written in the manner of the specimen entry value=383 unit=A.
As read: value=1.5 unit=A
